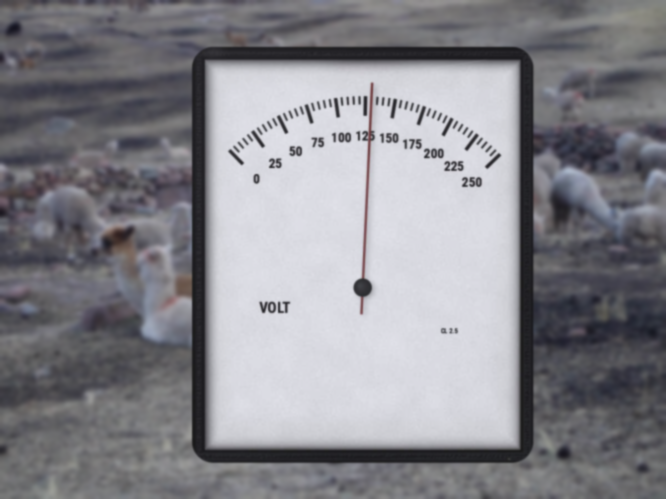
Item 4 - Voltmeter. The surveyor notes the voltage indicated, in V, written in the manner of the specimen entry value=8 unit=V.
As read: value=130 unit=V
